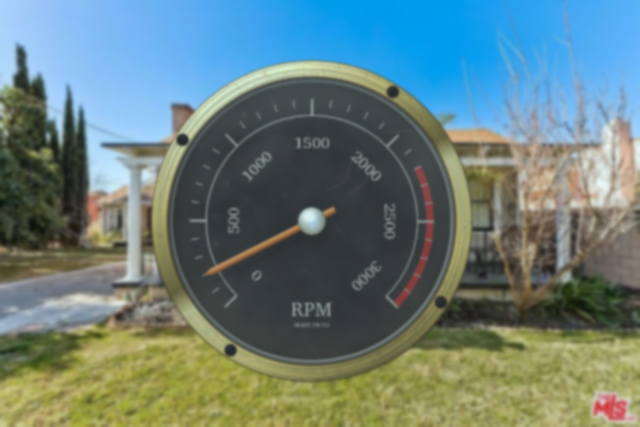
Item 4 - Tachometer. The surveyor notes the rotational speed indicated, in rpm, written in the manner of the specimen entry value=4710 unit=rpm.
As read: value=200 unit=rpm
